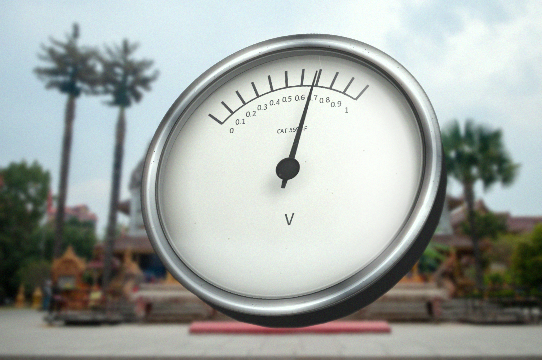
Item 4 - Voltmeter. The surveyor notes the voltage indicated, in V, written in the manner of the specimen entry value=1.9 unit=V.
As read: value=0.7 unit=V
